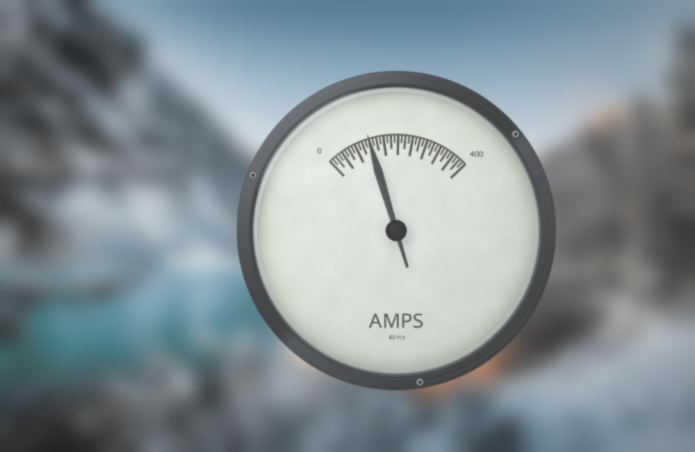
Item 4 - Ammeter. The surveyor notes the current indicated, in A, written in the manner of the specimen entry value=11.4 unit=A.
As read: value=120 unit=A
